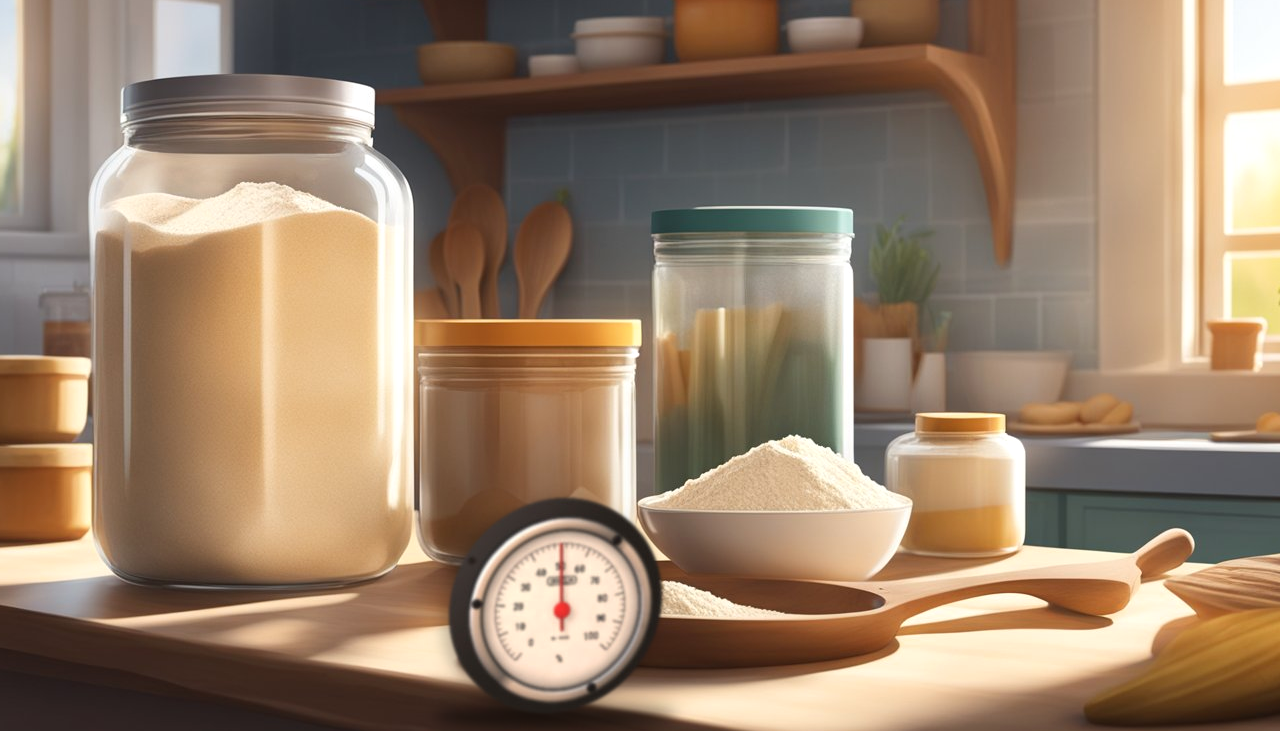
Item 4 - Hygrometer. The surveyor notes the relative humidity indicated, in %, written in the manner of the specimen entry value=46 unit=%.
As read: value=50 unit=%
